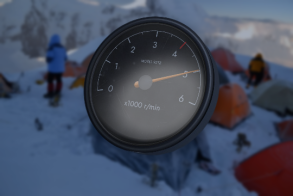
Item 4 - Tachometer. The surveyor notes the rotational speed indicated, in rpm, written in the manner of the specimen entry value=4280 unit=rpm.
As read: value=5000 unit=rpm
